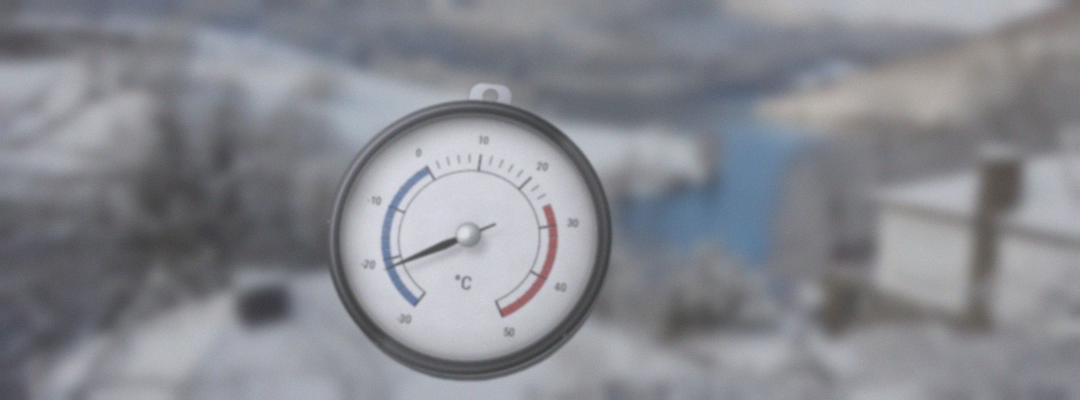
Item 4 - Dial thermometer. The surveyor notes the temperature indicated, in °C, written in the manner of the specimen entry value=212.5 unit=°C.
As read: value=-22 unit=°C
